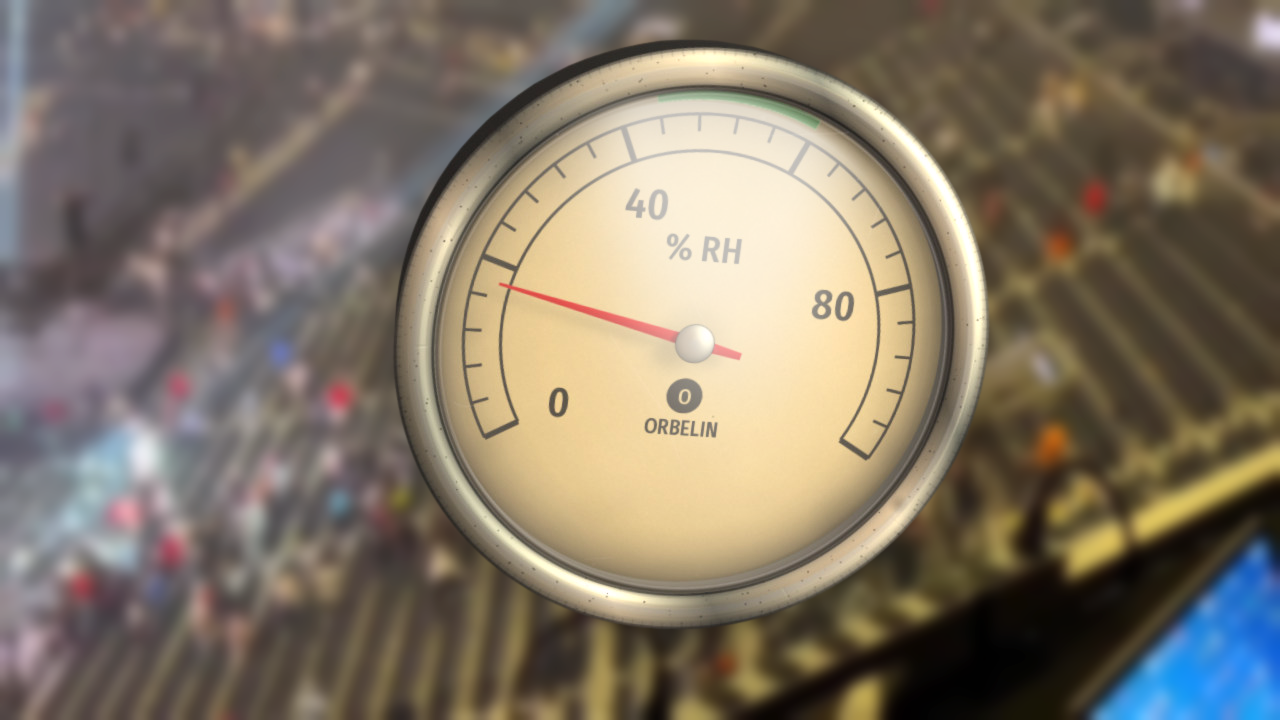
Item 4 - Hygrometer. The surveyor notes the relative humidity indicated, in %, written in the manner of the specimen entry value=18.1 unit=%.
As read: value=18 unit=%
